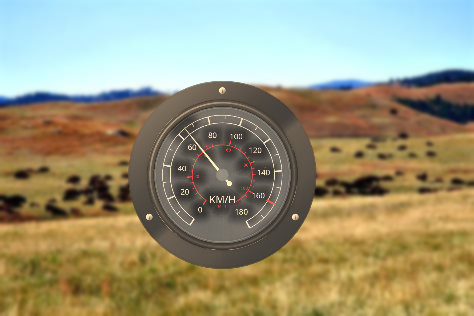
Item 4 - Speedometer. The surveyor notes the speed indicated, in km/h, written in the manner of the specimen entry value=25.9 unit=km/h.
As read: value=65 unit=km/h
